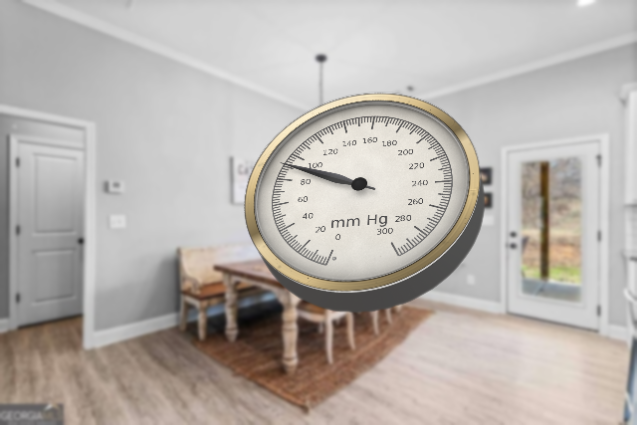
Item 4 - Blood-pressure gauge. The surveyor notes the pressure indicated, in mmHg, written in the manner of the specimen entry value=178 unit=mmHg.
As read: value=90 unit=mmHg
